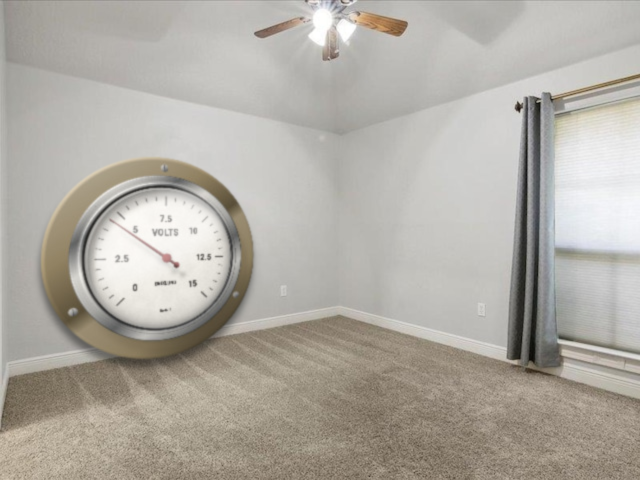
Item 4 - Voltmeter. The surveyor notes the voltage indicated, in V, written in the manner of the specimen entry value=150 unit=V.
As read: value=4.5 unit=V
